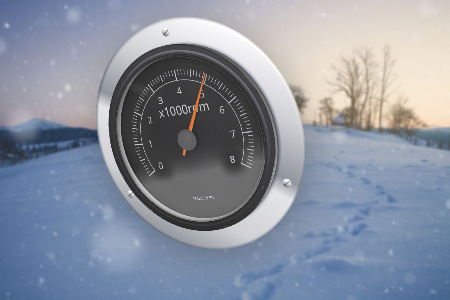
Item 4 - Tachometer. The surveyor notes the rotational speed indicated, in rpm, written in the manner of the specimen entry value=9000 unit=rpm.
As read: value=5000 unit=rpm
